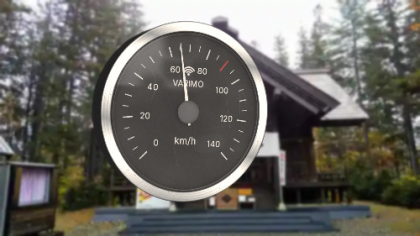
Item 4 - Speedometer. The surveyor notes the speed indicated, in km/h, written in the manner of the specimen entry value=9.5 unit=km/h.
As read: value=65 unit=km/h
